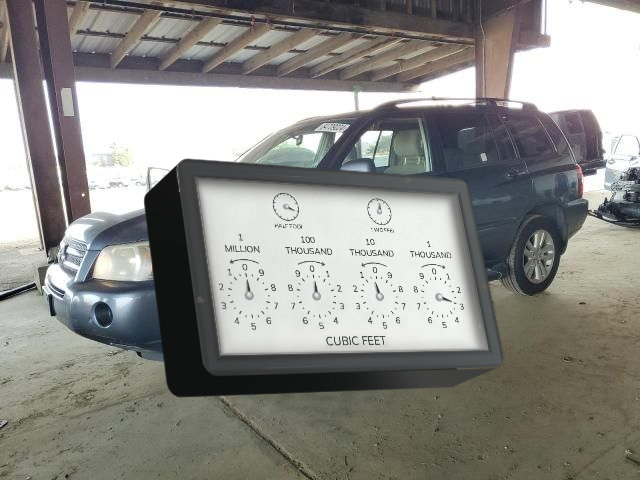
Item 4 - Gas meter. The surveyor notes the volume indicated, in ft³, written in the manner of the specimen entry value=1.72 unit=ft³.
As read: value=300 unit=ft³
